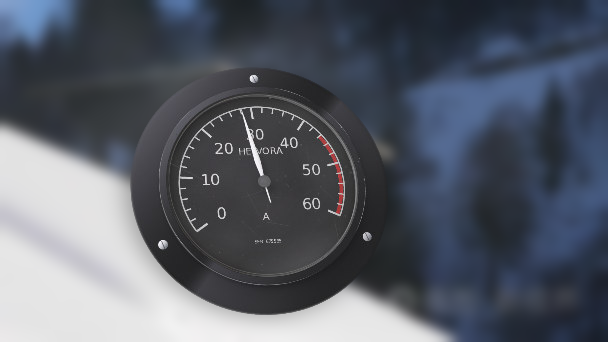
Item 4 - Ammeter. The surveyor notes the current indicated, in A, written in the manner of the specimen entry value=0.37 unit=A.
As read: value=28 unit=A
